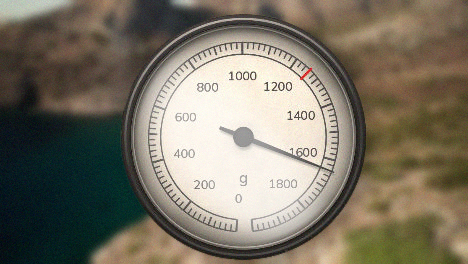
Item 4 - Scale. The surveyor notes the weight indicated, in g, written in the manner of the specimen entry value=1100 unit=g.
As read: value=1640 unit=g
